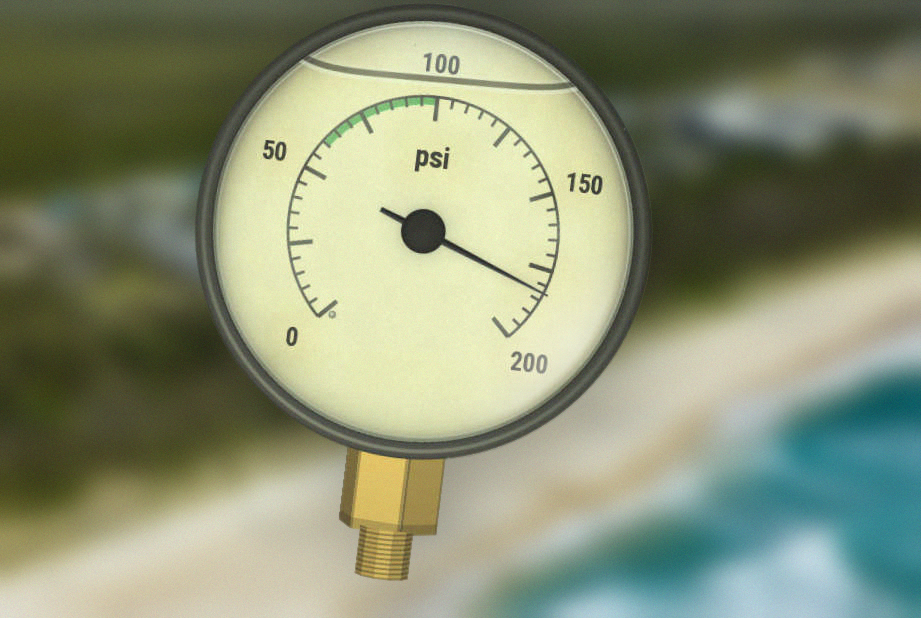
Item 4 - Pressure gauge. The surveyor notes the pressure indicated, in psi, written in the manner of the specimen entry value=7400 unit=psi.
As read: value=182.5 unit=psi
